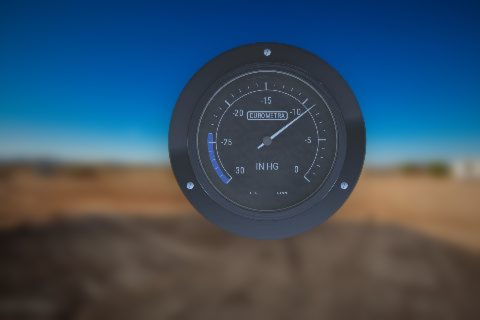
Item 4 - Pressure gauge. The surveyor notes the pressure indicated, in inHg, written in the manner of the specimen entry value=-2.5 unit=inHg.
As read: value=-9 unit=inHg
